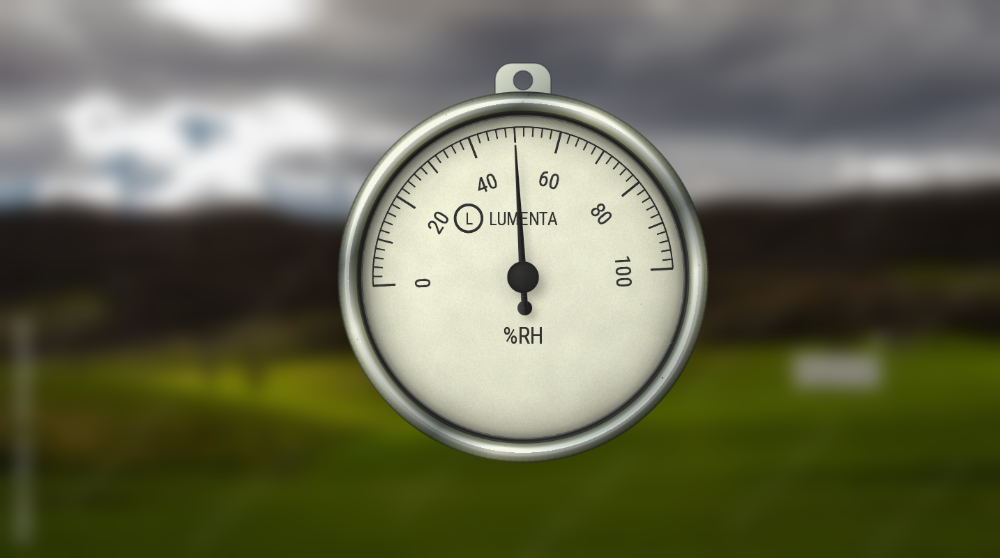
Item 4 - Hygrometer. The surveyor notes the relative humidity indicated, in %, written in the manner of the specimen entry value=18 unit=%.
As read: value=50 unit=%
